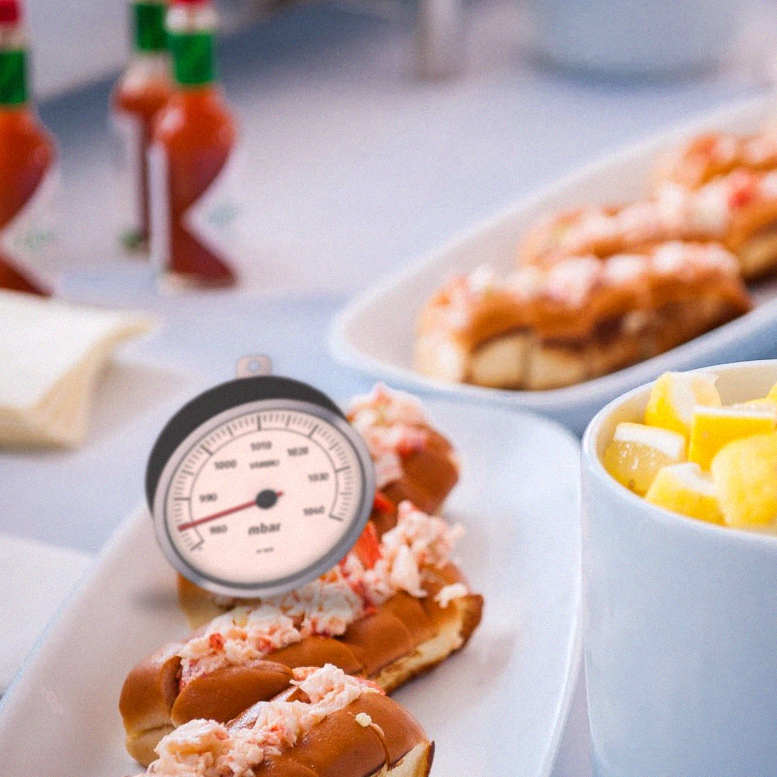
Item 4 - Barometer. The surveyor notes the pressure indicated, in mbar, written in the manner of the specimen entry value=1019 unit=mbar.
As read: value=985 unit=mbar
